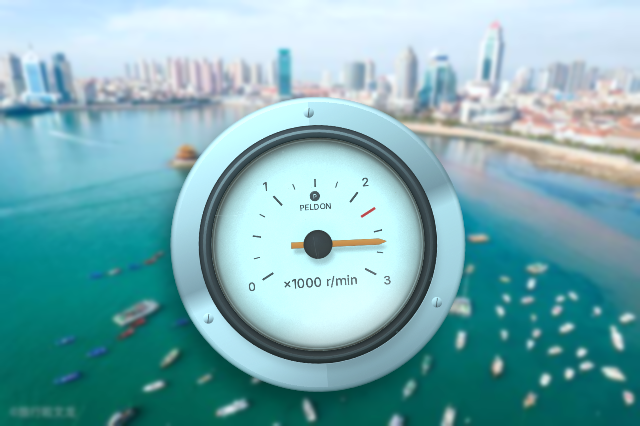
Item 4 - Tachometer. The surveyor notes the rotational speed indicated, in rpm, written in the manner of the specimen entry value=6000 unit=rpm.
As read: value=2625 unit=rpm
